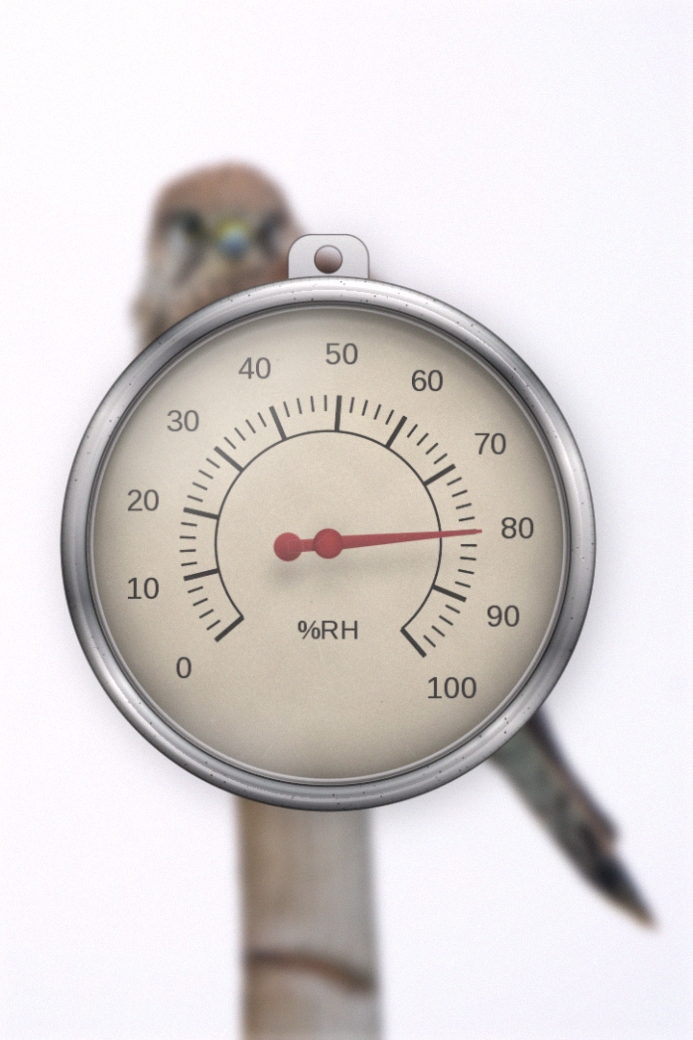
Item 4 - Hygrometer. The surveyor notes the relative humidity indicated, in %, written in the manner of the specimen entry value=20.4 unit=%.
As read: value=80 unit=%
